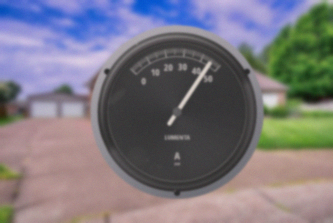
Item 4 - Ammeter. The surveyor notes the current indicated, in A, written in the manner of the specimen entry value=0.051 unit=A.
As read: value=45 unit=A
